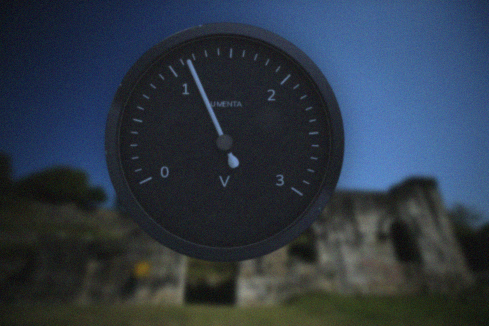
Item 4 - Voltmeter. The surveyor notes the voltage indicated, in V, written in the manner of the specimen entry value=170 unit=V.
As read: value=1.15 unit=V
